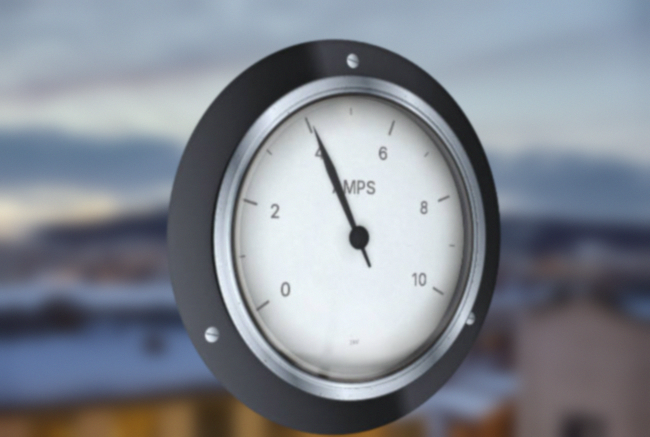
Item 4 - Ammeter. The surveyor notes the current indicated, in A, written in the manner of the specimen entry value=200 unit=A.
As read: value=4 unit=A
